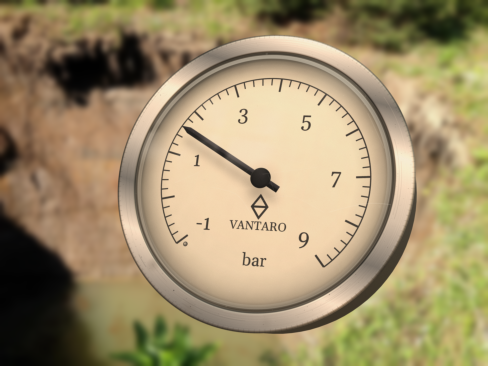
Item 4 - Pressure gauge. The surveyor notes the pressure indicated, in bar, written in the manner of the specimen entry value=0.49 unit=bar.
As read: value=1.6 unit=bar
